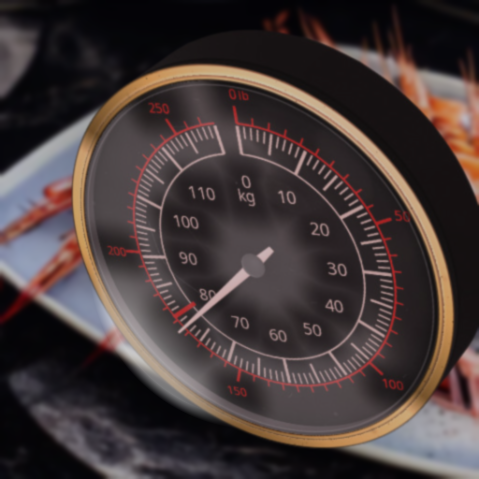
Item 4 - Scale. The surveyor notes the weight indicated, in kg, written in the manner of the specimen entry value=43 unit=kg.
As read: value=78 unit=kg
